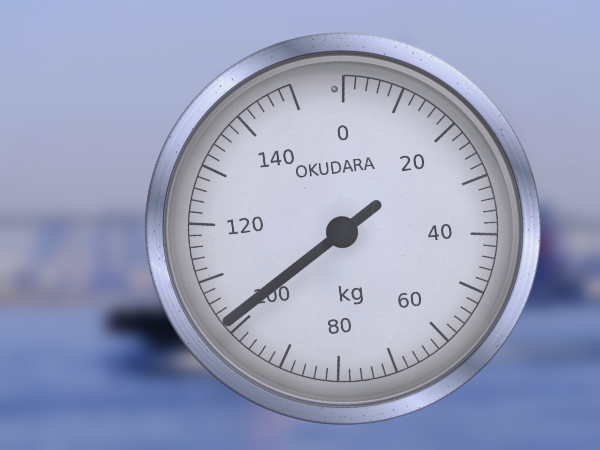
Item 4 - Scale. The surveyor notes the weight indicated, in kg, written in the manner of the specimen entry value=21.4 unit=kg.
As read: value=102 unit=kg
